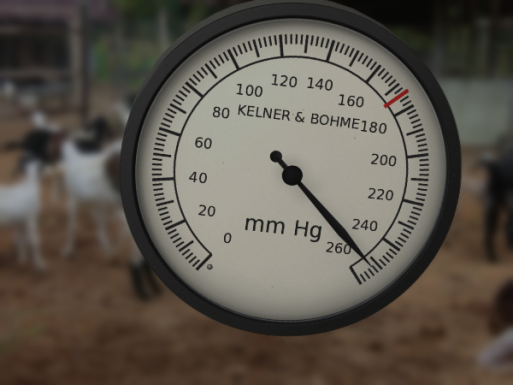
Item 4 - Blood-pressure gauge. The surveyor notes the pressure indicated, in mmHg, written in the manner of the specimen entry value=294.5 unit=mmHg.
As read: value=252 unit=mmHg
